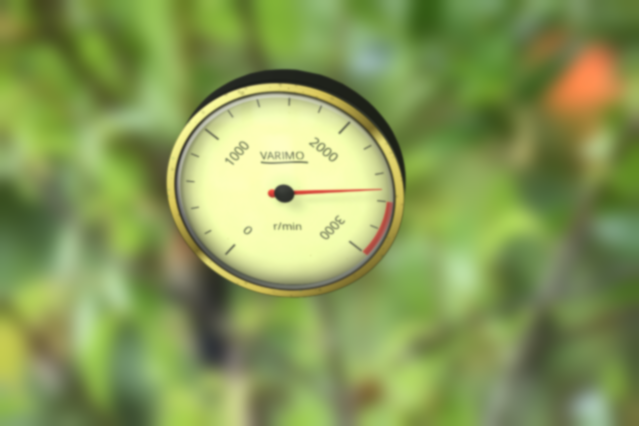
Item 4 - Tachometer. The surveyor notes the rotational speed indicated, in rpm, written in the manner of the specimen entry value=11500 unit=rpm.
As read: value=2500 unit=rpm
